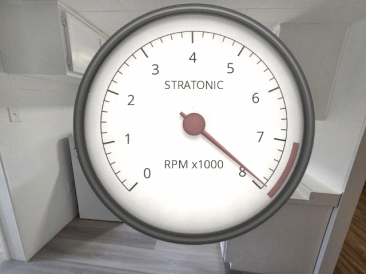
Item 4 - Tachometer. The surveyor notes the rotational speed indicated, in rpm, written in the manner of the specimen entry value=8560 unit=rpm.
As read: value=7900 unit=rpm
